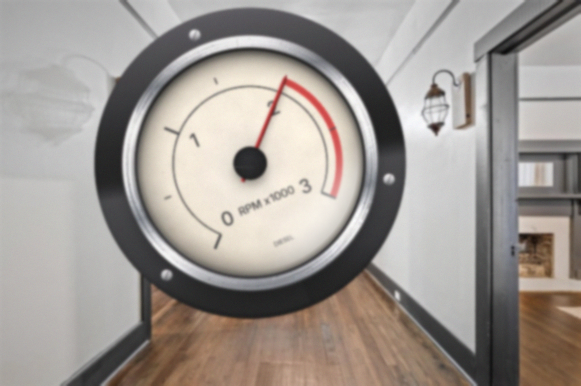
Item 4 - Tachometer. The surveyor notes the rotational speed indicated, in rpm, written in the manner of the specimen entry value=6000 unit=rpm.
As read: value=2000 unit=rpm
